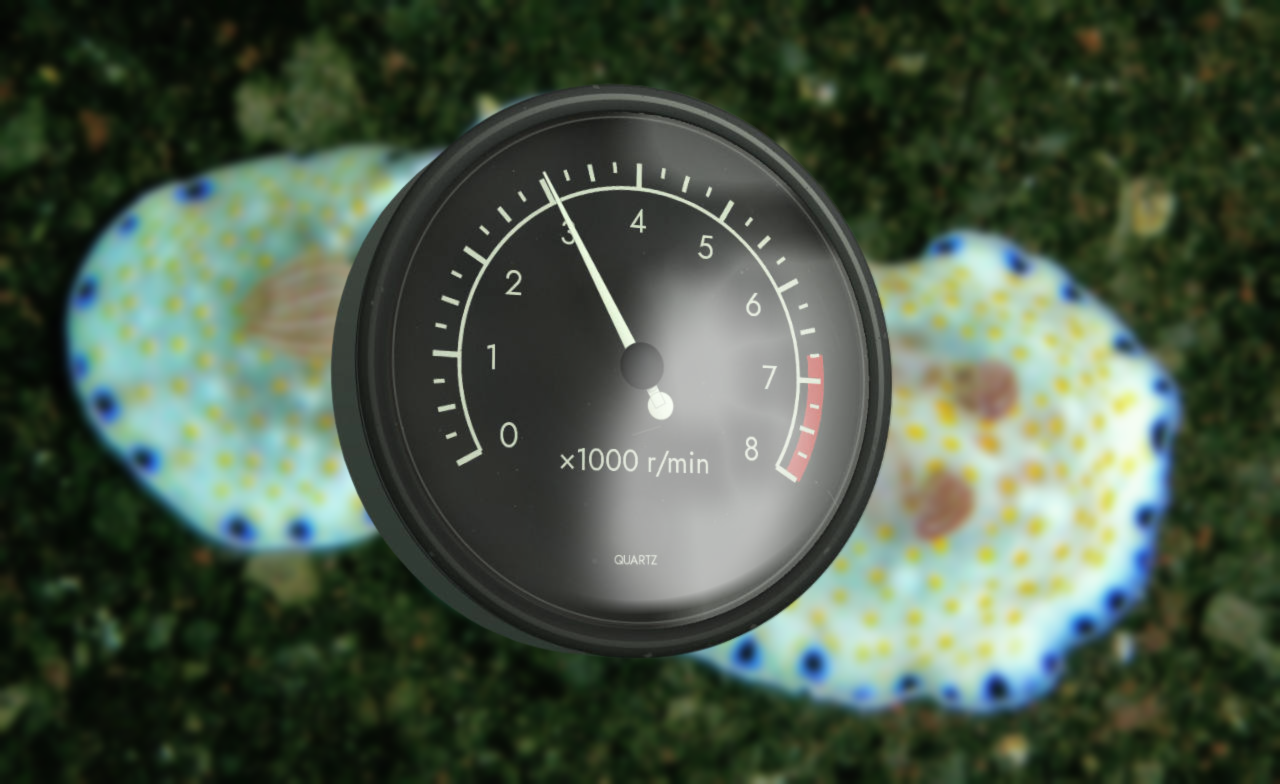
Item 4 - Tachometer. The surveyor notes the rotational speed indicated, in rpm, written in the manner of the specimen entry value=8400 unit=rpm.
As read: value=3000 unit=rpm
